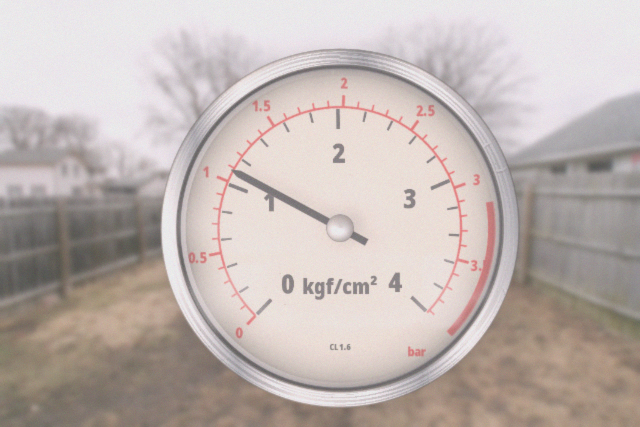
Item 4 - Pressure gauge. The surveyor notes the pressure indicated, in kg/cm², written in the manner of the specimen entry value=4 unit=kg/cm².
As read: value=1.1 unit=kg/cm²
